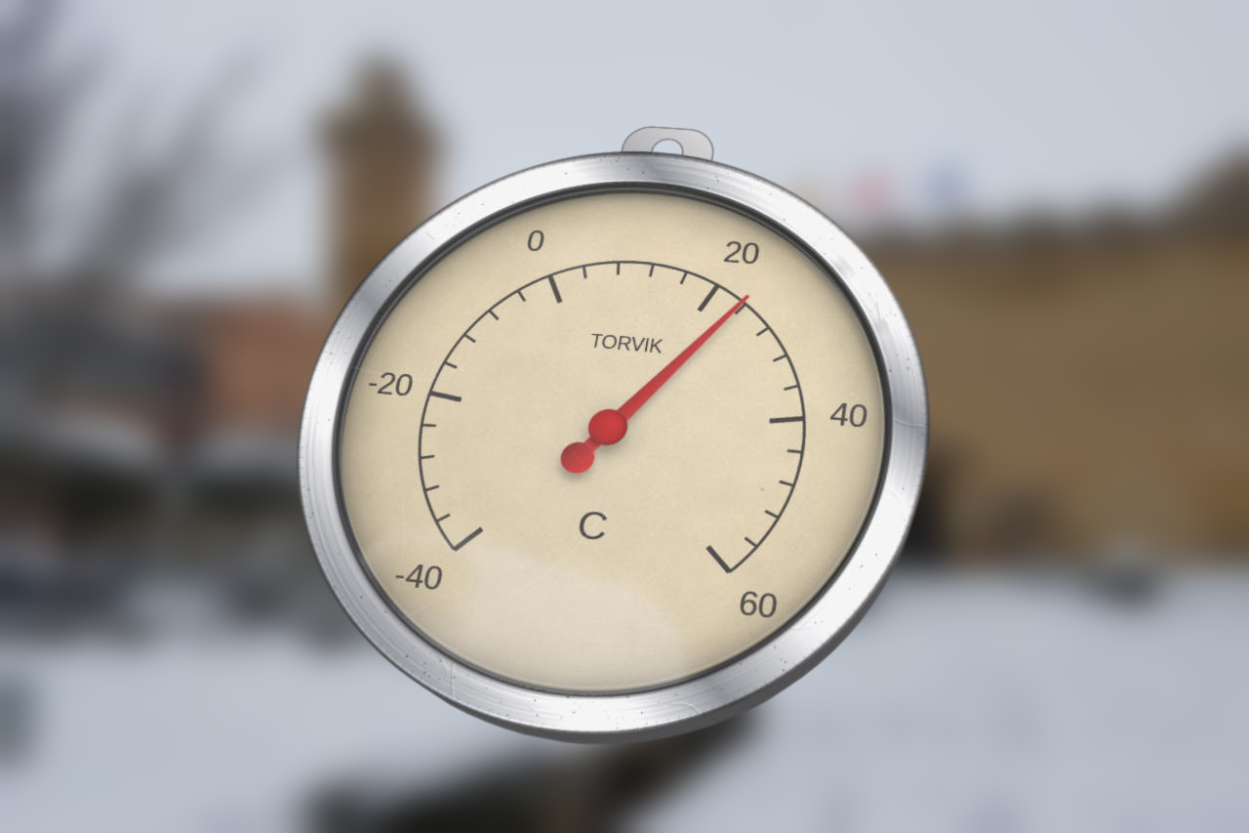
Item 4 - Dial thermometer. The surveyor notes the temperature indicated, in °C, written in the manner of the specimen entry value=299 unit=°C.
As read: value=24 unit=°C
